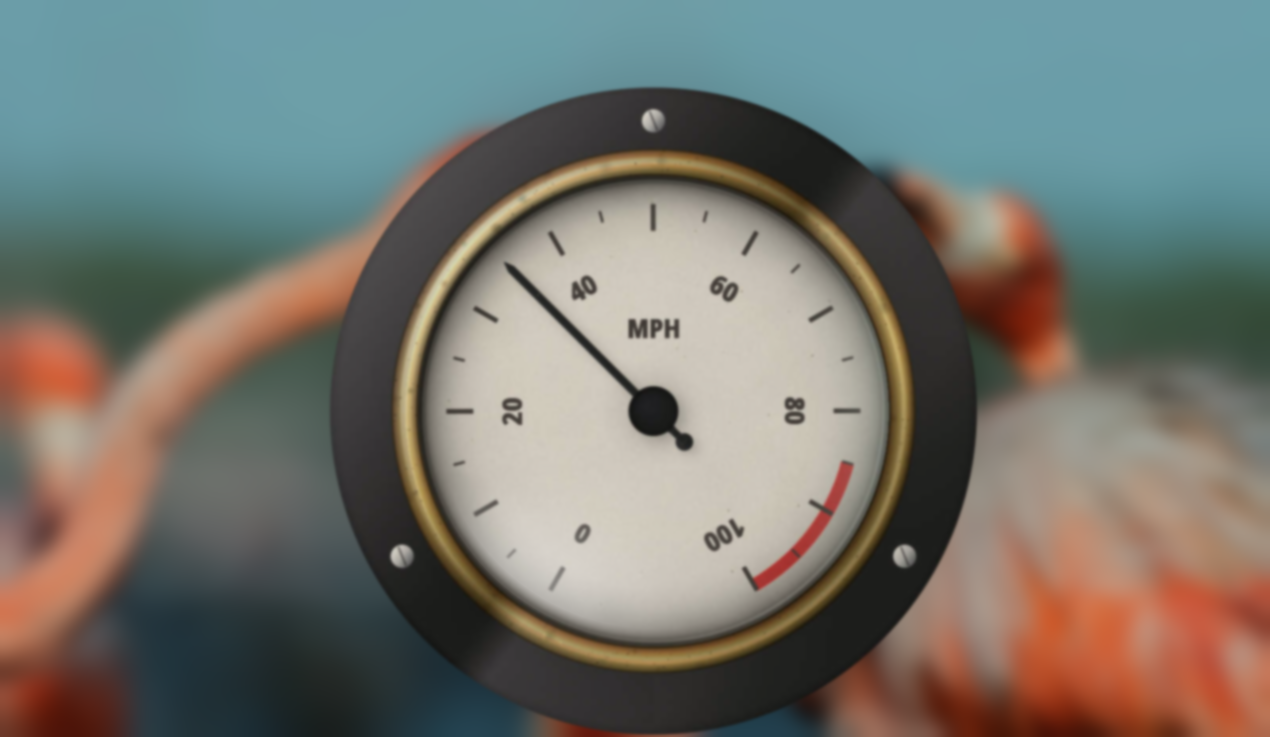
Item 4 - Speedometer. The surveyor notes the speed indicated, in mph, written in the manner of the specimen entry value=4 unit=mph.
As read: value=35 unit=mph
